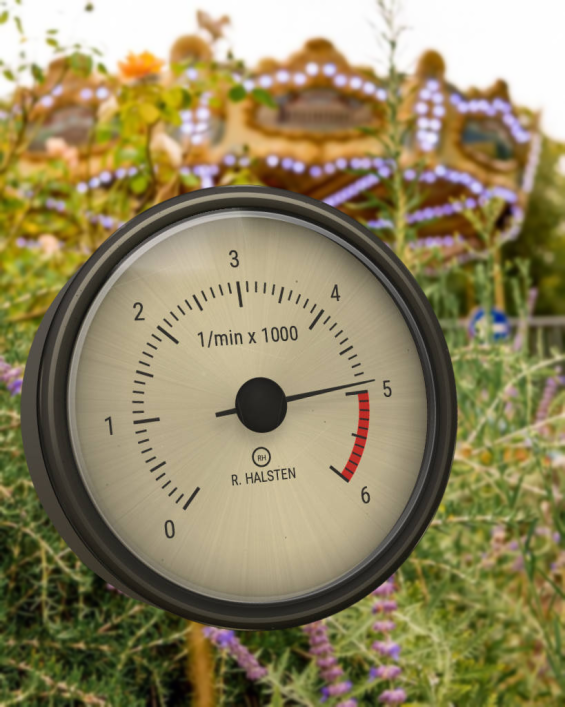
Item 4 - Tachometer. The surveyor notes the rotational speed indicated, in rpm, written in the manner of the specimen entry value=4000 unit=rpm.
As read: value=4900 unit=rpm
